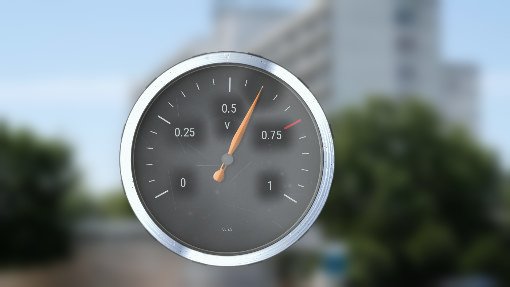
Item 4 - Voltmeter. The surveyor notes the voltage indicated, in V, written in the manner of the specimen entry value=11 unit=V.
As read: value=0.6 unit=V
